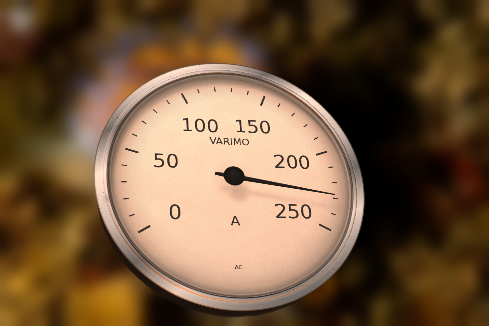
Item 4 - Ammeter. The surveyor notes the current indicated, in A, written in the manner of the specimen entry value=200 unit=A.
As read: value=230 unit=A
